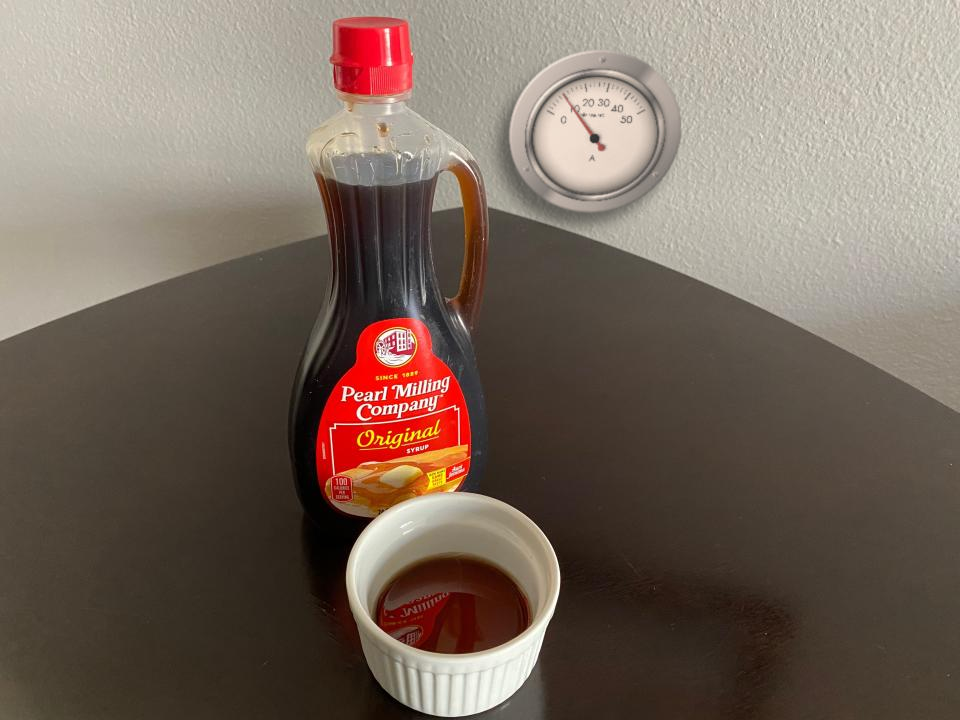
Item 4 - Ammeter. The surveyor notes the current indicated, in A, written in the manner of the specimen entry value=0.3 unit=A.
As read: value=10 unit=A
